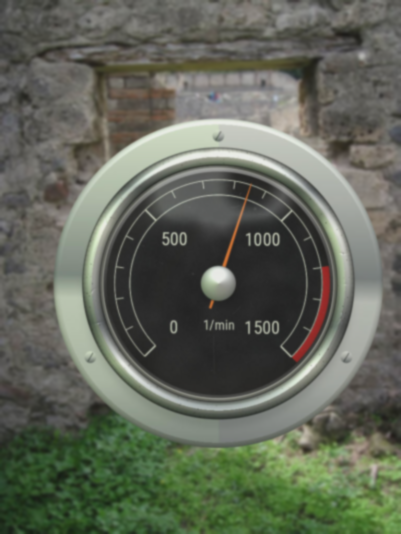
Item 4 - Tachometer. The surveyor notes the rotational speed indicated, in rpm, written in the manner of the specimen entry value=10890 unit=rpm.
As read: value=850 unit=rpm
